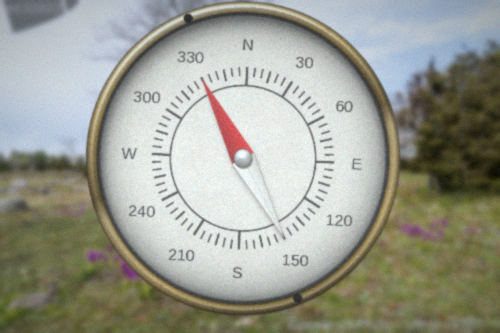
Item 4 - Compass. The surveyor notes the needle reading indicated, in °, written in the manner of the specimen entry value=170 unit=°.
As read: value=330 unit=°
